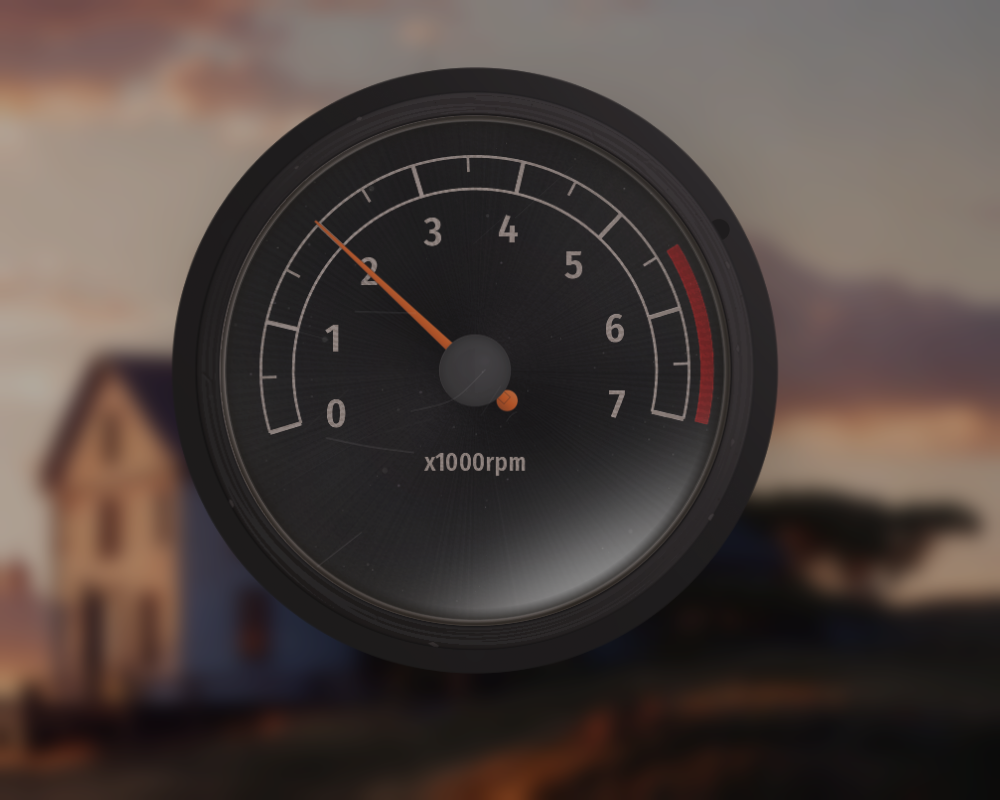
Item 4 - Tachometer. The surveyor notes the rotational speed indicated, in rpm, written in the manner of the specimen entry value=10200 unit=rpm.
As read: value=2000 unit=rpm
